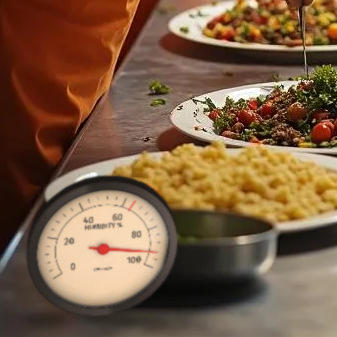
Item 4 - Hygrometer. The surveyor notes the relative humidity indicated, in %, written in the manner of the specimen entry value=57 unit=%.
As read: value=92 unit=%
